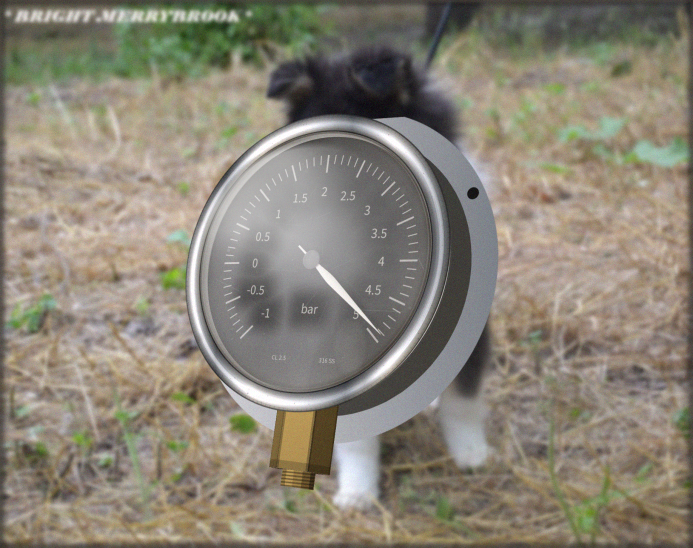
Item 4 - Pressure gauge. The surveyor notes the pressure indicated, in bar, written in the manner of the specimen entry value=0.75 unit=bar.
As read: value=4.9 unit=bar
